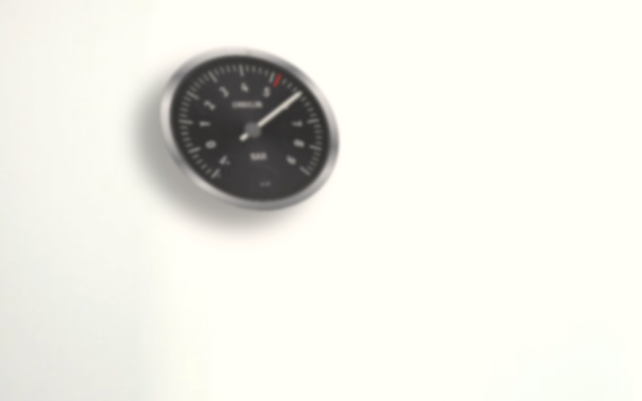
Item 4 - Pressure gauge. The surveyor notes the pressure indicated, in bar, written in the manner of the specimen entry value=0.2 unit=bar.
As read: value=6 unit=bar
